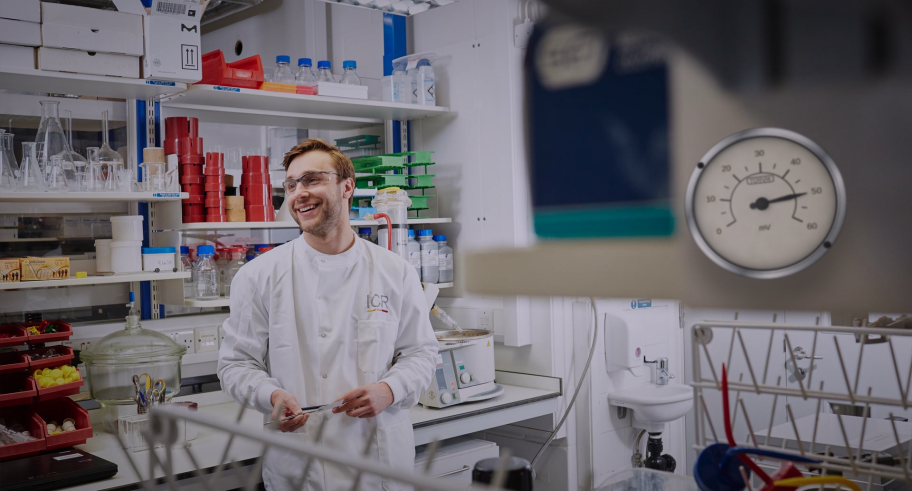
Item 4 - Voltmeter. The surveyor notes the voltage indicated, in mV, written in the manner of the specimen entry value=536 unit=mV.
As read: value=50 unit=mV
